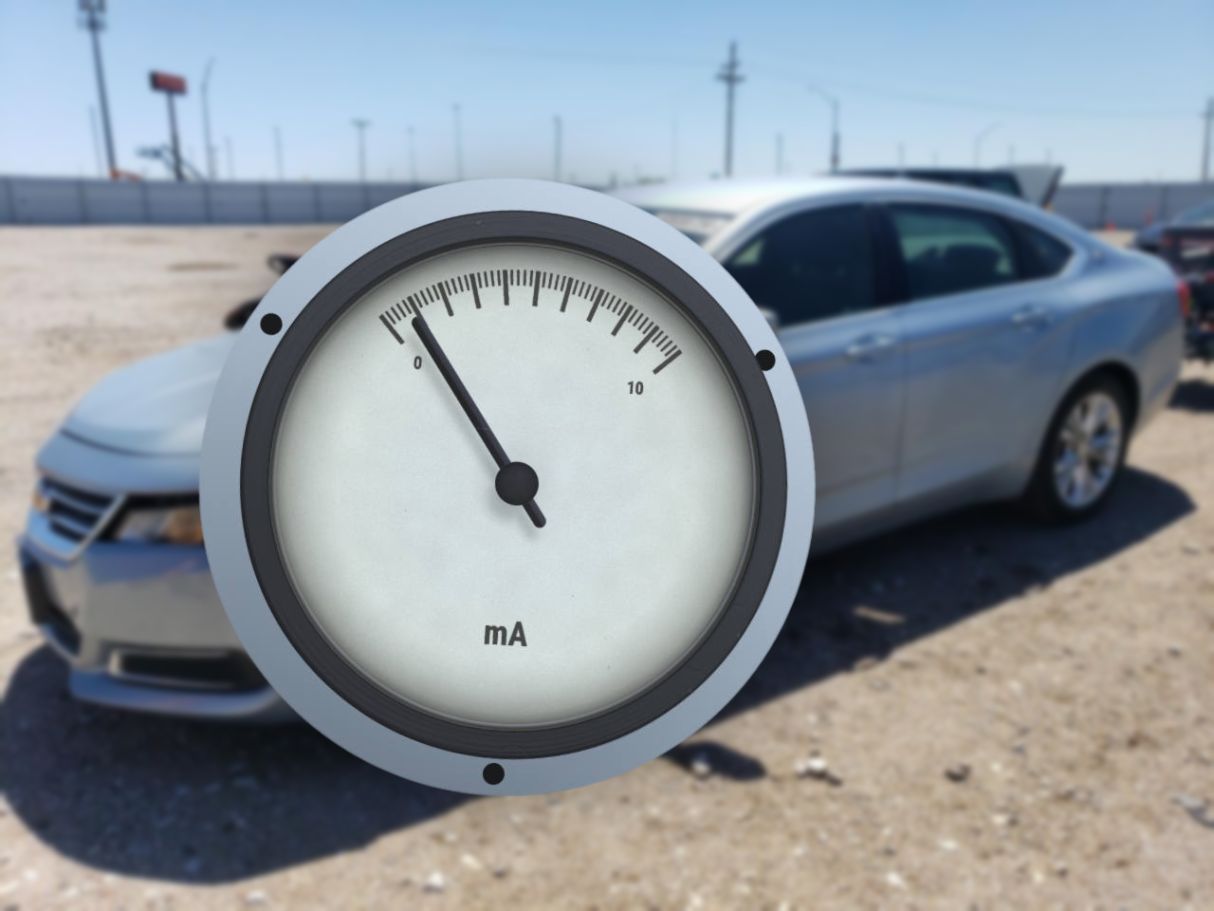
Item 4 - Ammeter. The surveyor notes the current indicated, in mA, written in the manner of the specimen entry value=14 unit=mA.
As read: value=0.8 unit=mA
